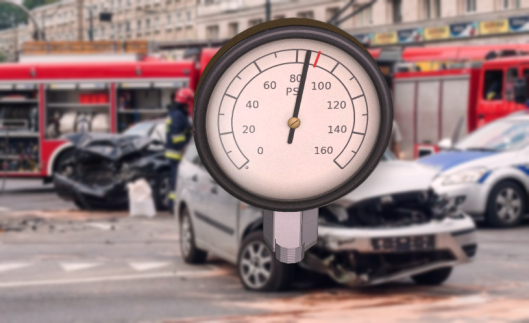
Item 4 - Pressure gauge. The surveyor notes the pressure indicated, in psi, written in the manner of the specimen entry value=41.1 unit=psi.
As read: value=85 unit=psi
